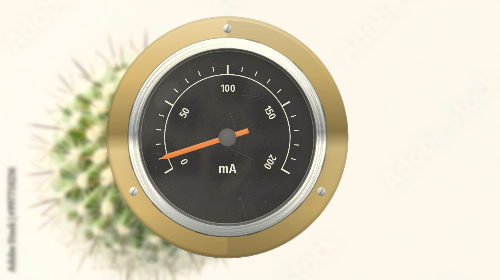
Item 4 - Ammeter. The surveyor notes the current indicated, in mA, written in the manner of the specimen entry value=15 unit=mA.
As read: value=10 unit=mA
